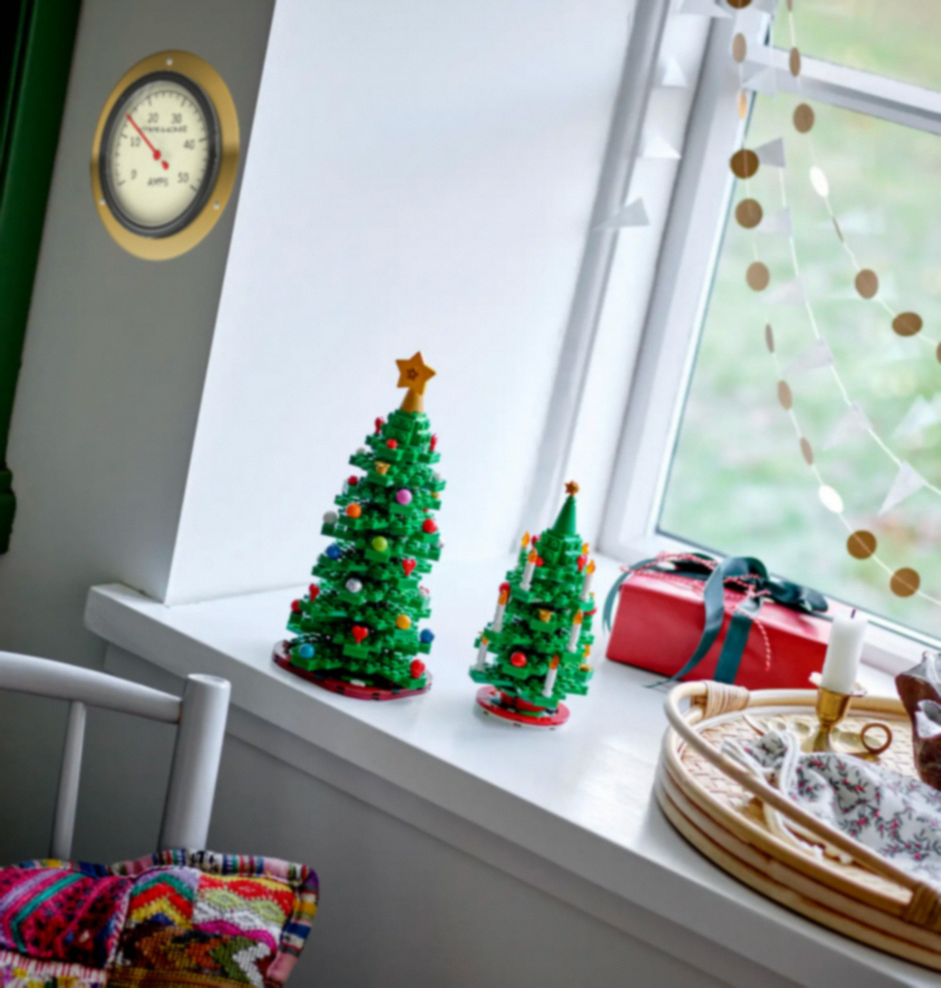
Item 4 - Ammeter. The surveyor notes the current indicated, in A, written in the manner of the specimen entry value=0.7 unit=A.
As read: value=14 unit=A
